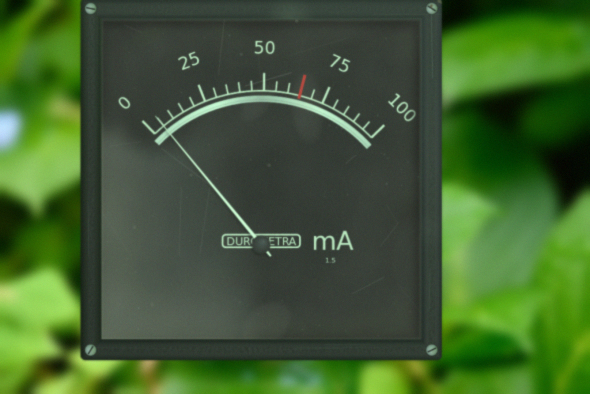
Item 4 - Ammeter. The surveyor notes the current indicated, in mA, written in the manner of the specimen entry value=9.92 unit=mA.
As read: value=5 unit=mA
